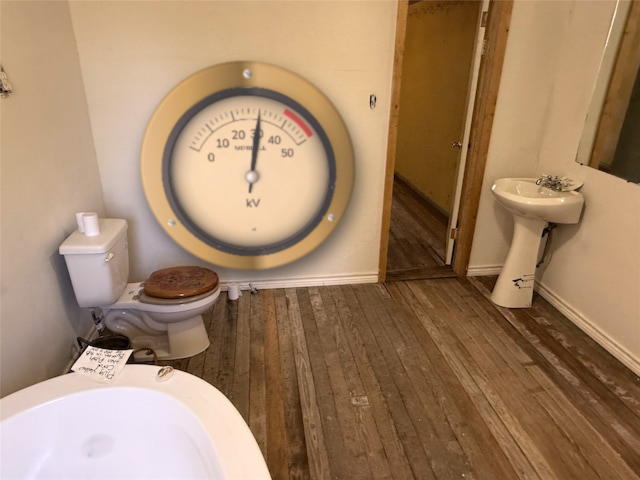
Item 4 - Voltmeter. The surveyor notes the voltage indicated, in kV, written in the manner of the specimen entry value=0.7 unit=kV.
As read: value=30 unit=kV
